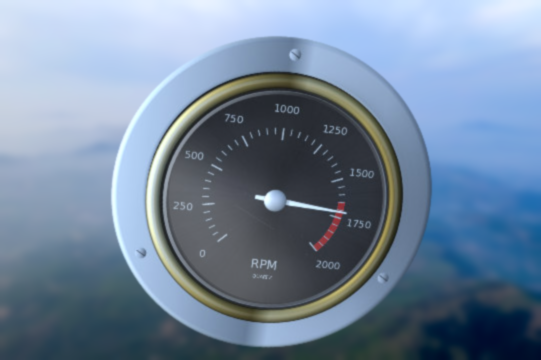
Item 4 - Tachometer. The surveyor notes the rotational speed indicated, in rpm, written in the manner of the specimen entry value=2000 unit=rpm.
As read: value=1700 unit=rpm
